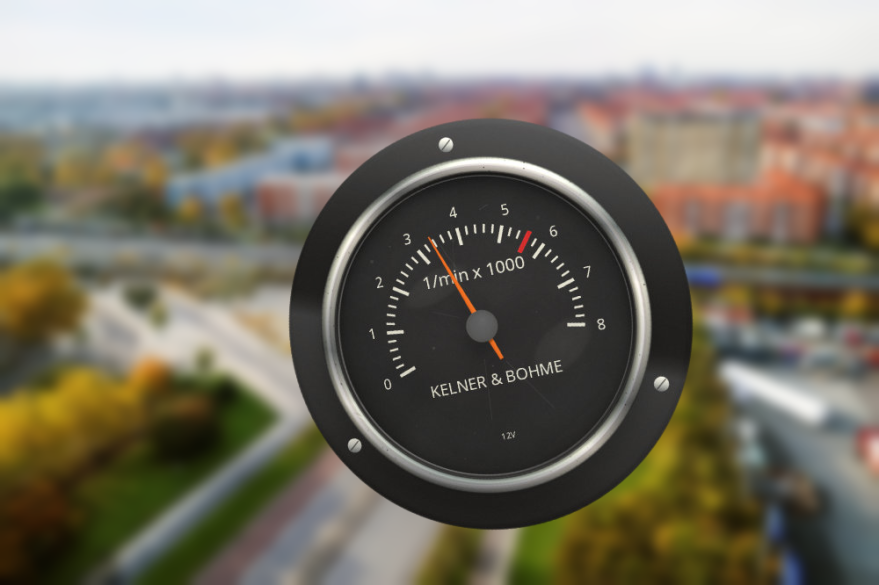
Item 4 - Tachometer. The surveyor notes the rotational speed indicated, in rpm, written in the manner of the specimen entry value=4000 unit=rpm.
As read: value=3400 unit=rpm
